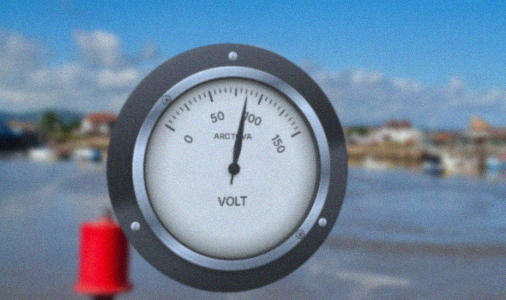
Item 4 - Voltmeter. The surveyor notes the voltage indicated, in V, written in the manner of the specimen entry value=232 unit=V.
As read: value=85 unit=V
